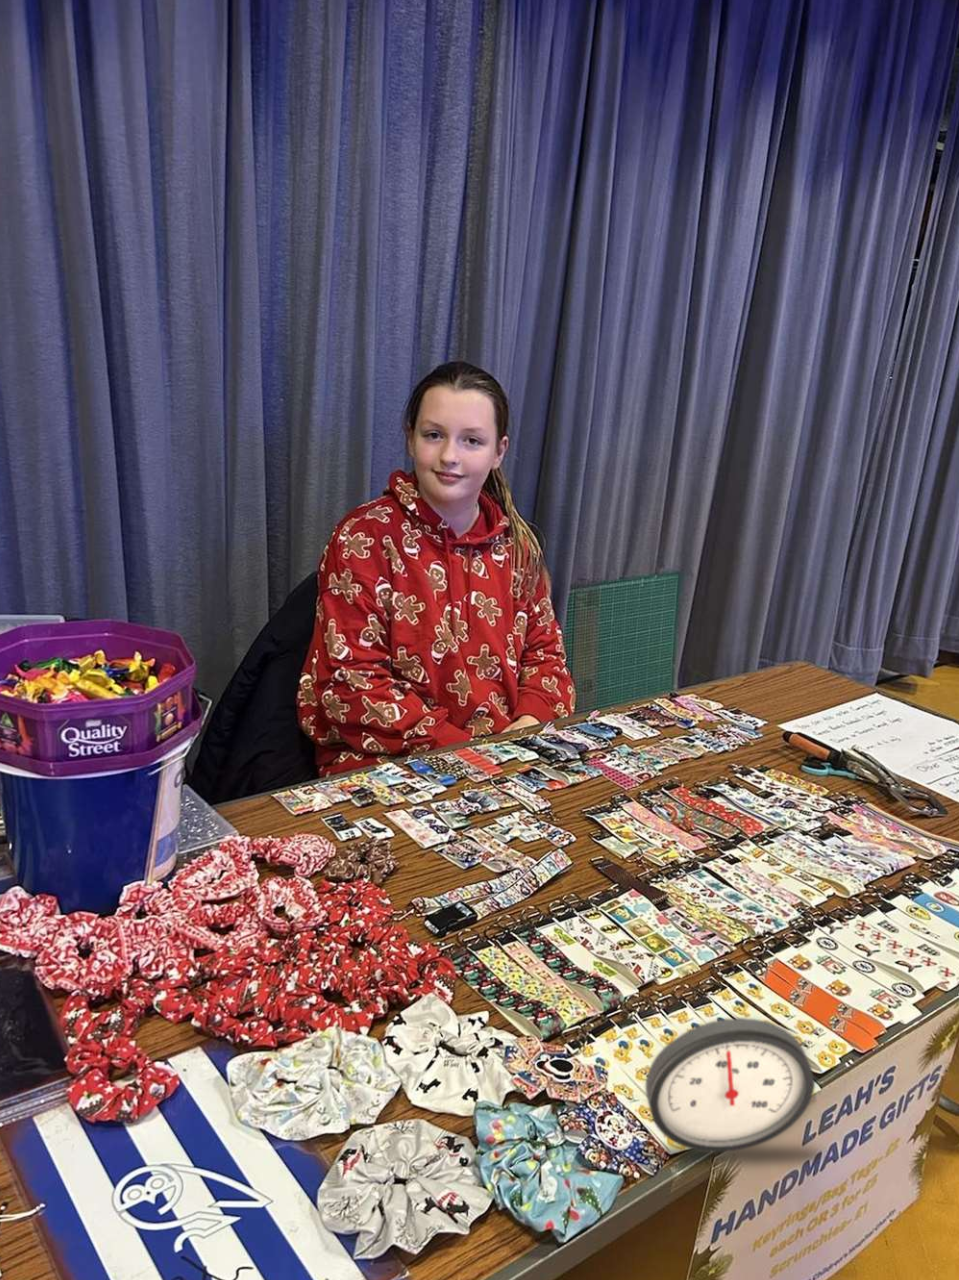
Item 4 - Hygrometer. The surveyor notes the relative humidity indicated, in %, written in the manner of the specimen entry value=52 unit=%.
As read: value=44 unit=%
